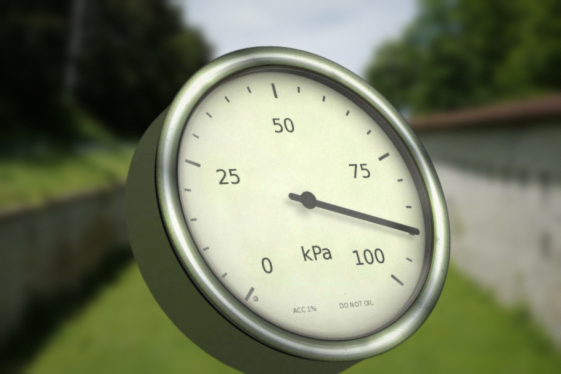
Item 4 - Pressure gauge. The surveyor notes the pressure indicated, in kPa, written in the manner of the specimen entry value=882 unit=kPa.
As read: value=90 unit=kPa
